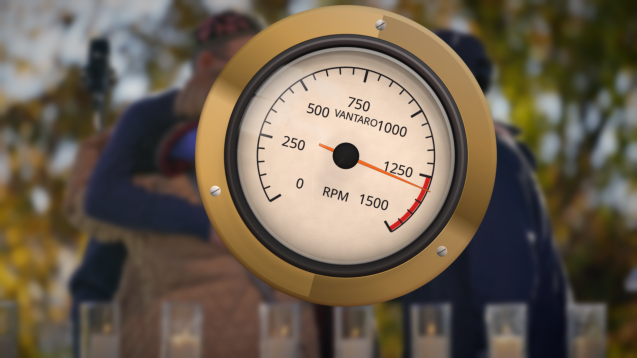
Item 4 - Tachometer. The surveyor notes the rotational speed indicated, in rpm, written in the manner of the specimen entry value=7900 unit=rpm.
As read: value=1300 unit=rpm
